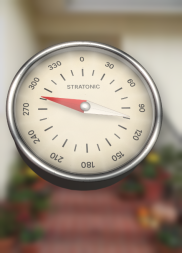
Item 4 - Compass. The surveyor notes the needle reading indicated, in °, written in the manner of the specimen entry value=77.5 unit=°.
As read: value=285 unit=°
